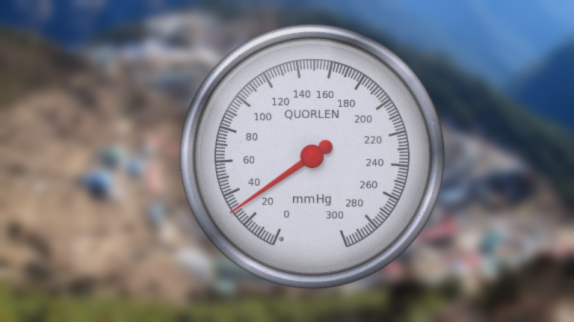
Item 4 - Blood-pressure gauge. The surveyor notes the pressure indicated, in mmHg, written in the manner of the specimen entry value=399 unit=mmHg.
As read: value=30 unit=mmHg
